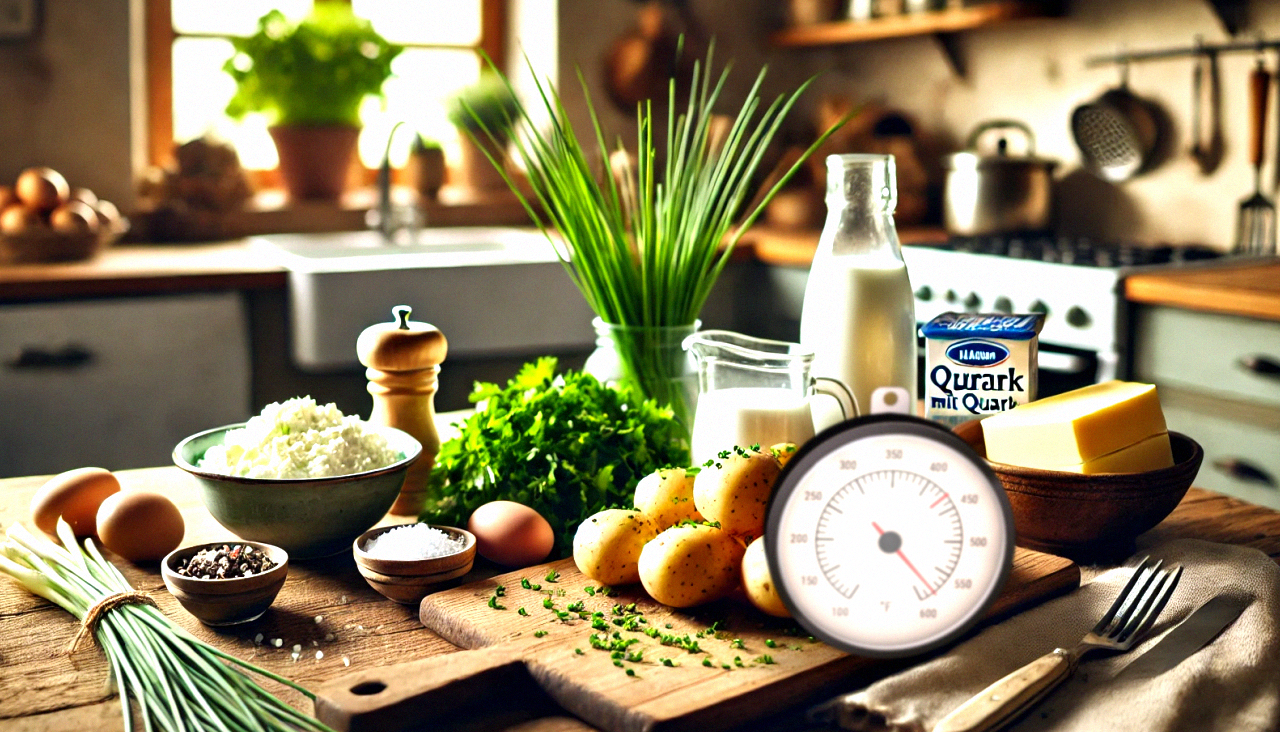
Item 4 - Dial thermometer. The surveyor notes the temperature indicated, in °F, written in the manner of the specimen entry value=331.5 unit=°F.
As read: value=580 unit=°F
